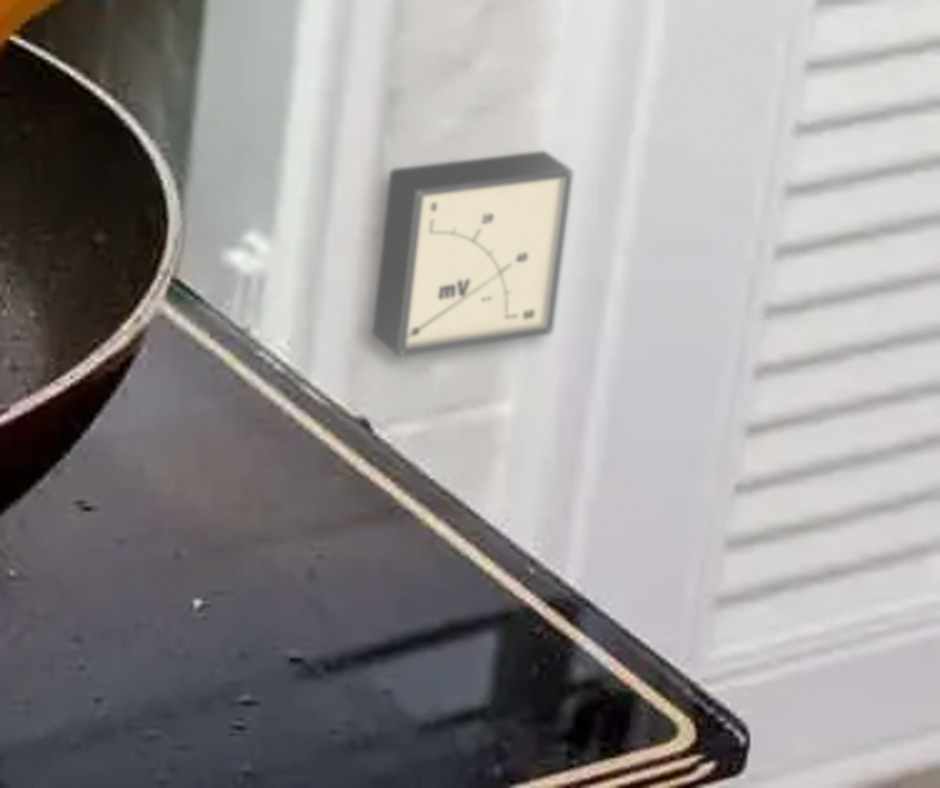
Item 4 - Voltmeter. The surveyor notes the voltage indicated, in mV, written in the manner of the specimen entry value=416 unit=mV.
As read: value=40 unit=mV
